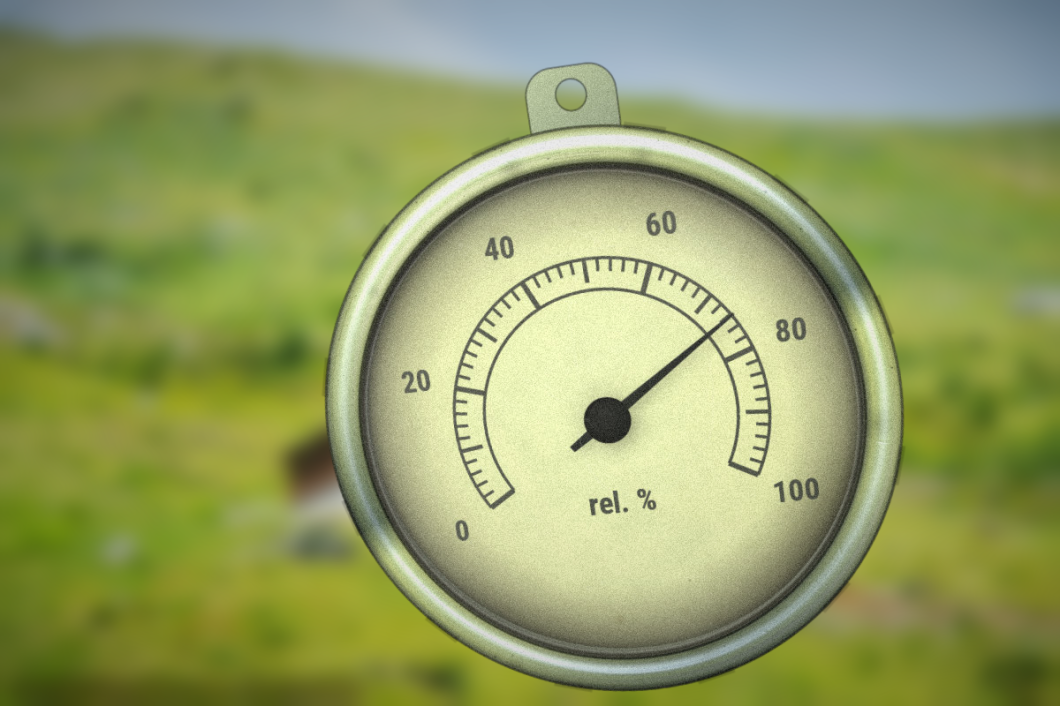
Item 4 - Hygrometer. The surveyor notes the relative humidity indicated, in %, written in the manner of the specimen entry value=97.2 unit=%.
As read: value=74 unit=%
